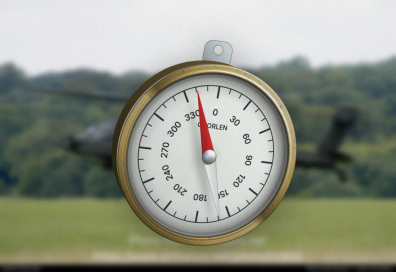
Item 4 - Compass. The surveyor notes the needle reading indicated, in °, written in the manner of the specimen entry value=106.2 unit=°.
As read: value=340 unit=°
